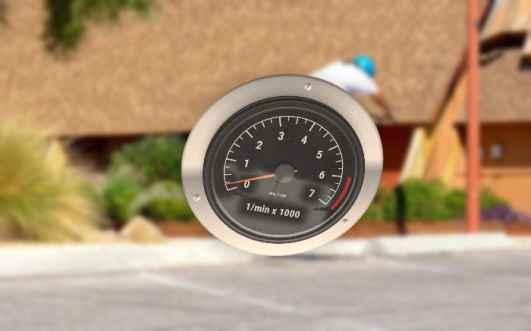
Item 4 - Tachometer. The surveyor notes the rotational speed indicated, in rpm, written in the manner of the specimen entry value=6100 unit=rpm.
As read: value=250 unit=rpm
